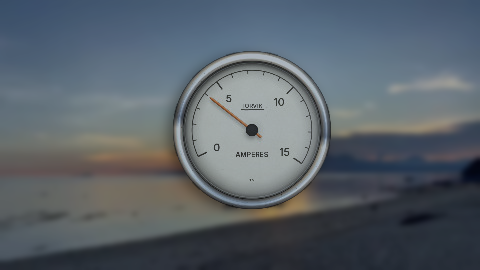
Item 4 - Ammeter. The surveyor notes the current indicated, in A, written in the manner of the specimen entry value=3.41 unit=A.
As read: value=4 unit=A
